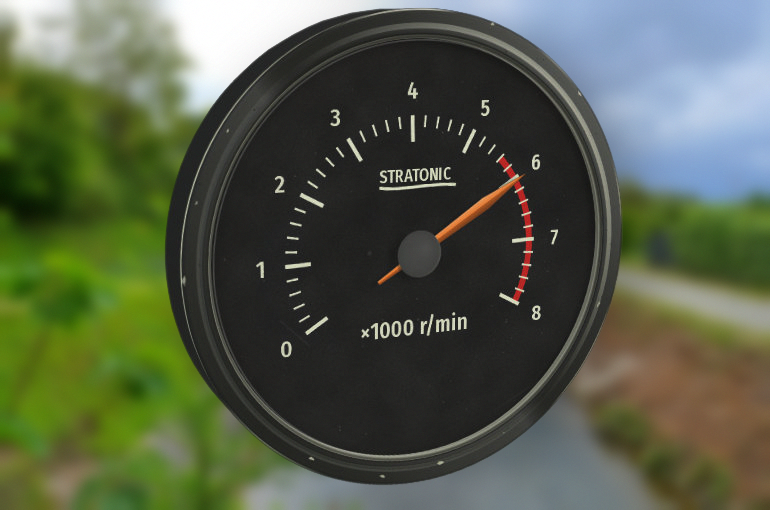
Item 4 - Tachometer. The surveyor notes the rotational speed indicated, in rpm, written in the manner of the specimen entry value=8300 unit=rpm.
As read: value=6000 unit=rpm
